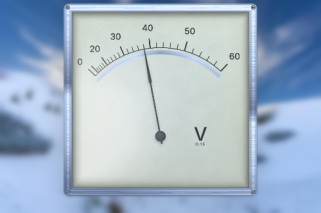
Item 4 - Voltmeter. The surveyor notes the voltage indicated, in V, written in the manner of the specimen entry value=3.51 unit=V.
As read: value=38 unit=V
